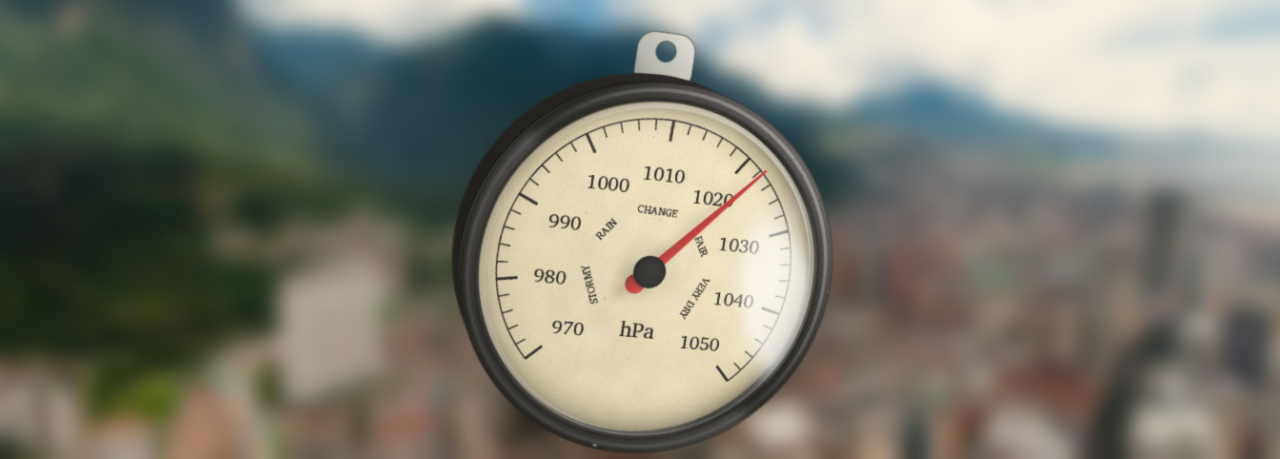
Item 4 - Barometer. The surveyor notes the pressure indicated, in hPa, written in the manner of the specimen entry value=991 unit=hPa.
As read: value=1022 unit=hPa
